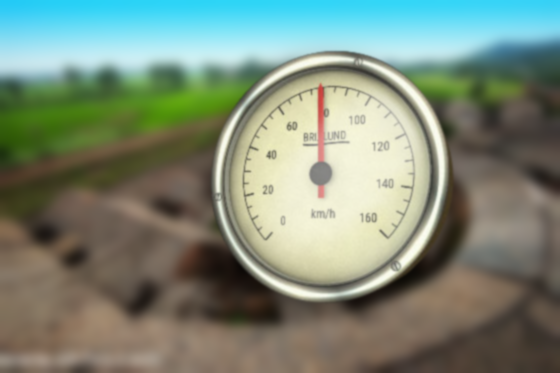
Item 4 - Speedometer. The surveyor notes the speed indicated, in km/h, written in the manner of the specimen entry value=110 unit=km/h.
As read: value=80 unit=km/h
